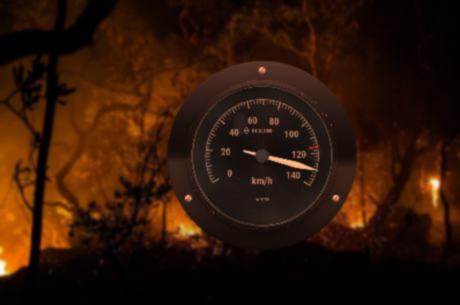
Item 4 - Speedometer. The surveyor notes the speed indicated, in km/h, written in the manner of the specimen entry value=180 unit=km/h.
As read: value=130 unit=km/h
